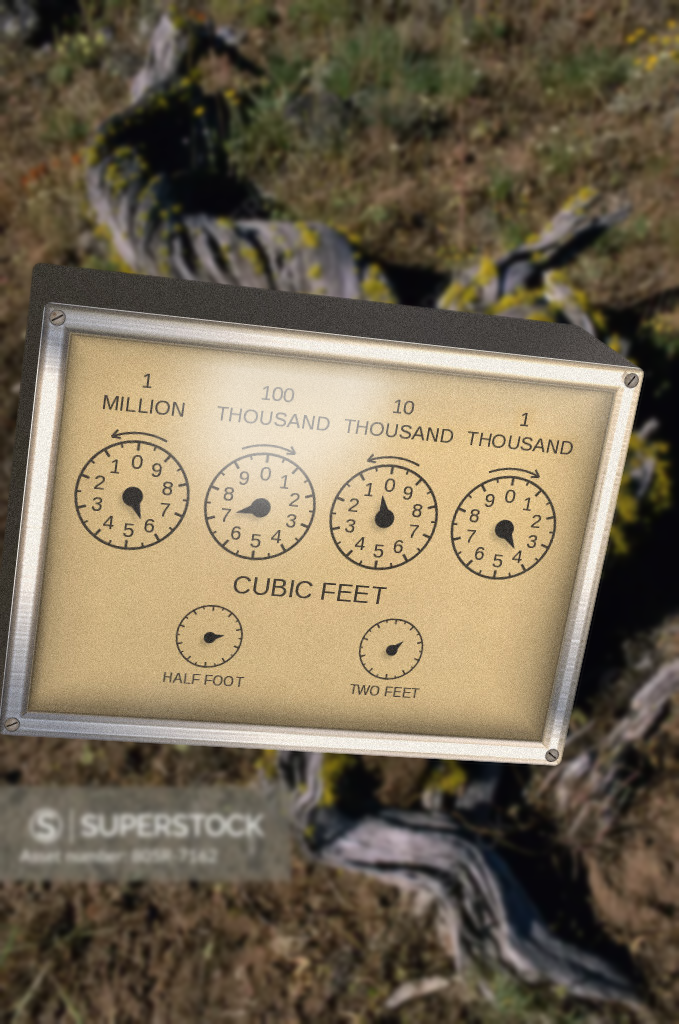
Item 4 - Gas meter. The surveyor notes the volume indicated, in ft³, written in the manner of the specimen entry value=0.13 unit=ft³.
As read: value=570400 unit=ft³
